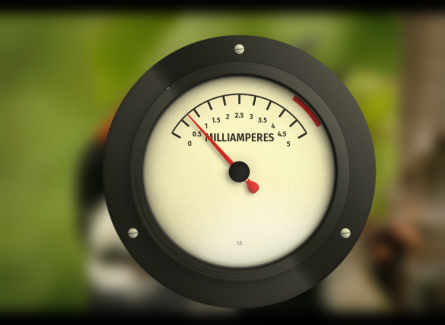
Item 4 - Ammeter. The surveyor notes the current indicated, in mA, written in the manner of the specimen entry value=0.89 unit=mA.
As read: value=0.75 unit=mA
